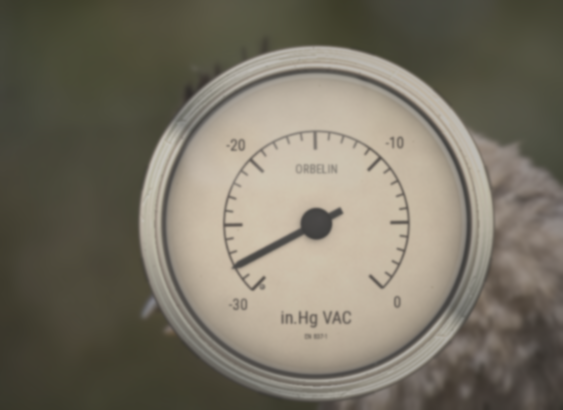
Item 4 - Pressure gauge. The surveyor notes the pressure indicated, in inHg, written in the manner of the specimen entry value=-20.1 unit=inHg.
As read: value=-28 unit=inHg
